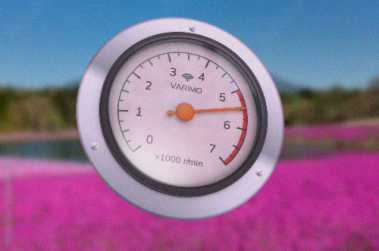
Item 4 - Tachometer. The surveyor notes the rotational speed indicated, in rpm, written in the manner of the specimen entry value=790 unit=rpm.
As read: value=5500 unit=rpm
